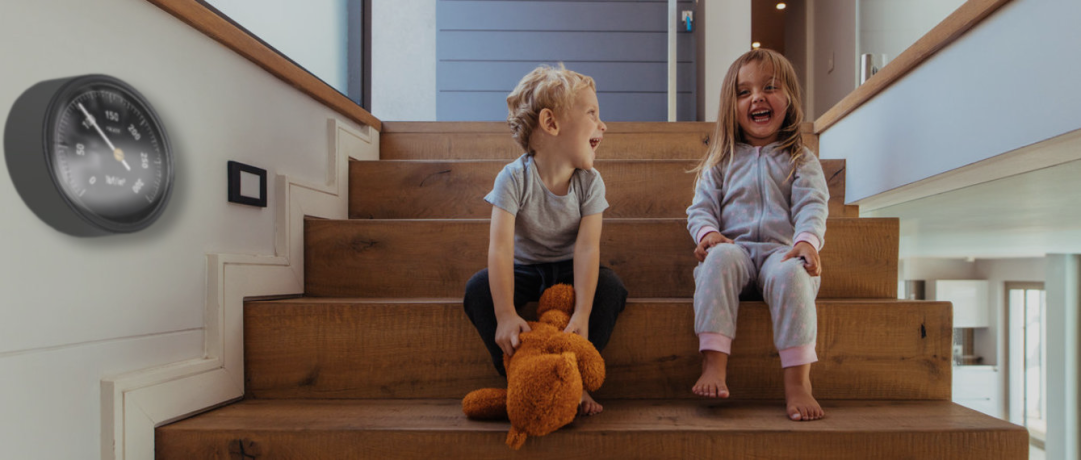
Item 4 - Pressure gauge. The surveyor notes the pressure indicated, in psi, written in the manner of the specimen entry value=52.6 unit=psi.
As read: value=100 unit=psi
